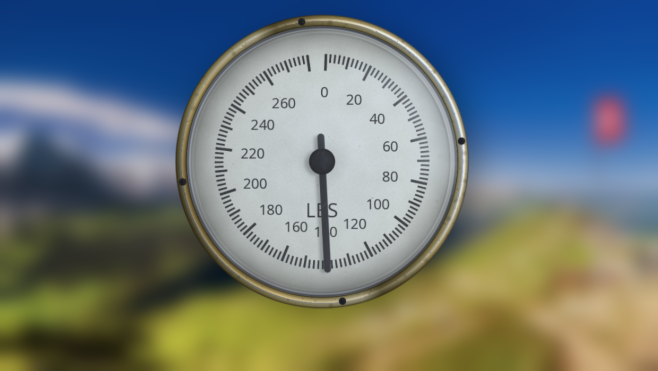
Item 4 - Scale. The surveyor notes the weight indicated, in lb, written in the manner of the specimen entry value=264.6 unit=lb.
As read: value=140 unit=lb
